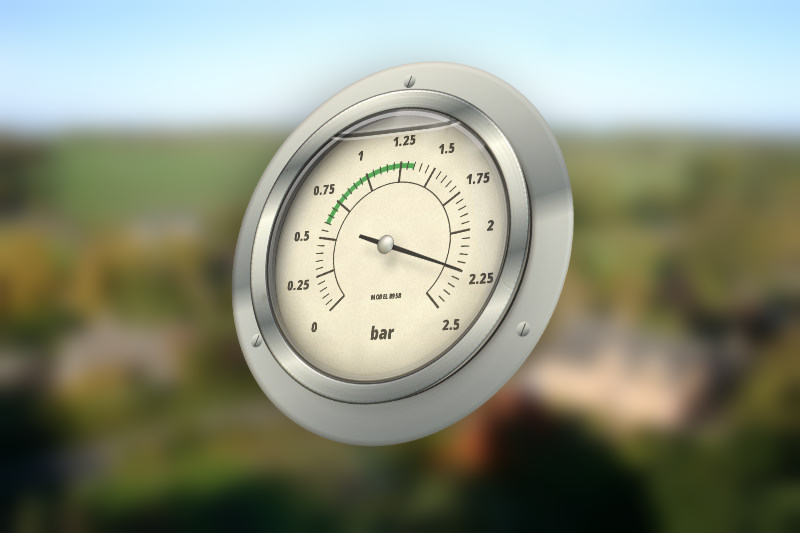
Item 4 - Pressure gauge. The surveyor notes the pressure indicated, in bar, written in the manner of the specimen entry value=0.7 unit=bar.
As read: value=2.25 unit=bar
